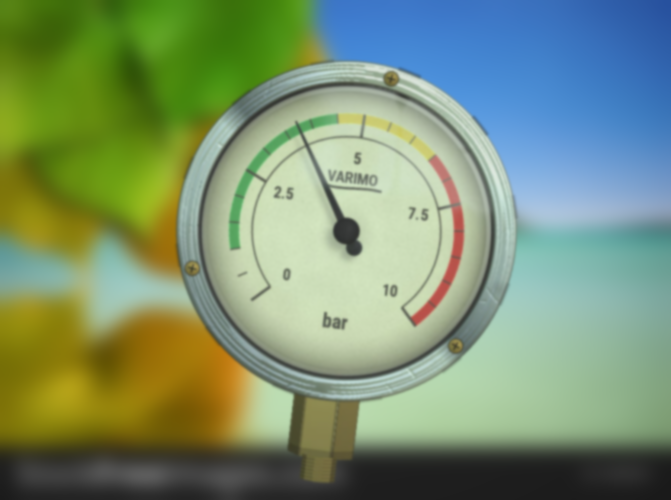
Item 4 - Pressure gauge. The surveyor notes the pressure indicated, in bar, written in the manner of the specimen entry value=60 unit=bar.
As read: value=3.75 unit=bar
